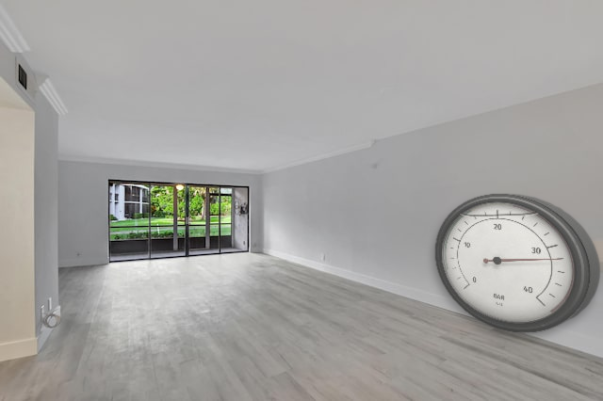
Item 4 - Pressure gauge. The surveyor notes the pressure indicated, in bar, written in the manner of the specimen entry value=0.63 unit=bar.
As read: value=32 unit=bar
